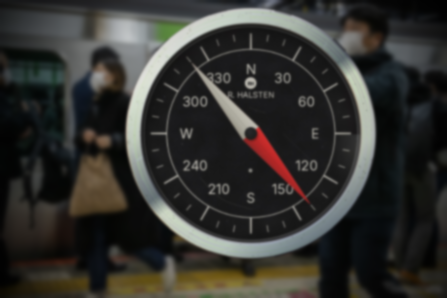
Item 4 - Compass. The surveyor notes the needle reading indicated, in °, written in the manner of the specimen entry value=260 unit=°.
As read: value=140 unit=°
